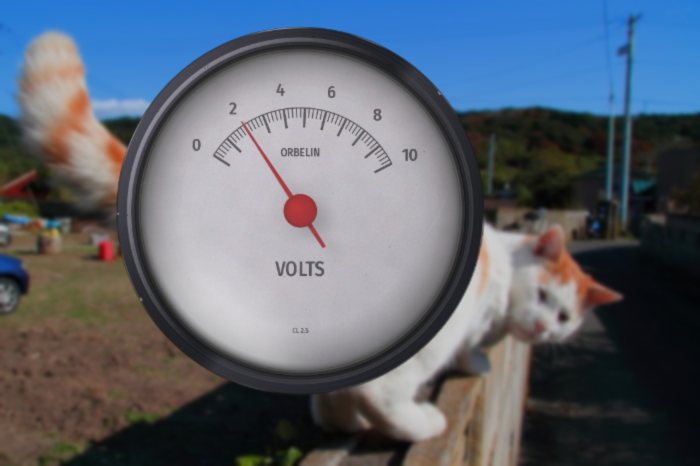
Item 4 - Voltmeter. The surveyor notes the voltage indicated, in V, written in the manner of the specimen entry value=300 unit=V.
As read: value=2 unit=V
